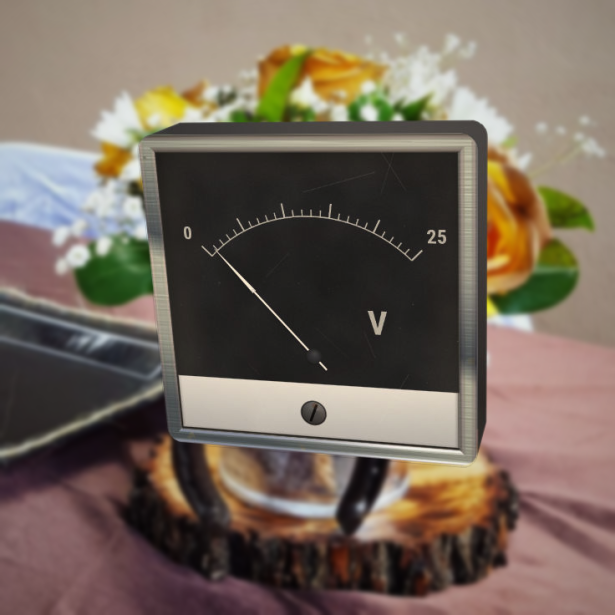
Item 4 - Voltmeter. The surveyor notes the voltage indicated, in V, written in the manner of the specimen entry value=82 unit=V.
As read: value=1 unit=V
